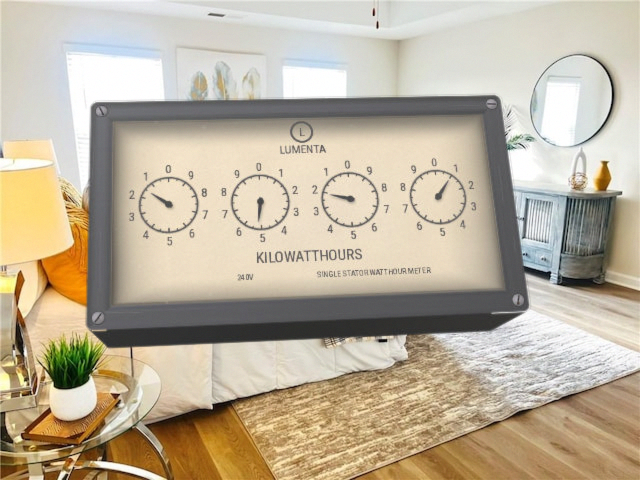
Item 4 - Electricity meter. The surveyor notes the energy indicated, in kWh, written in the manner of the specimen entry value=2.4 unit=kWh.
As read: value=1521 unit=kWh
